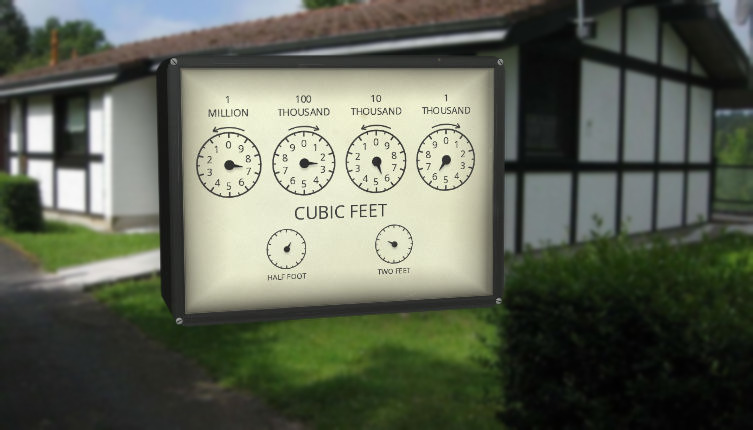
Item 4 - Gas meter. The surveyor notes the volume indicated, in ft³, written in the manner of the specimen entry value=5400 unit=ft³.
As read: value=725600 unit=ft³
